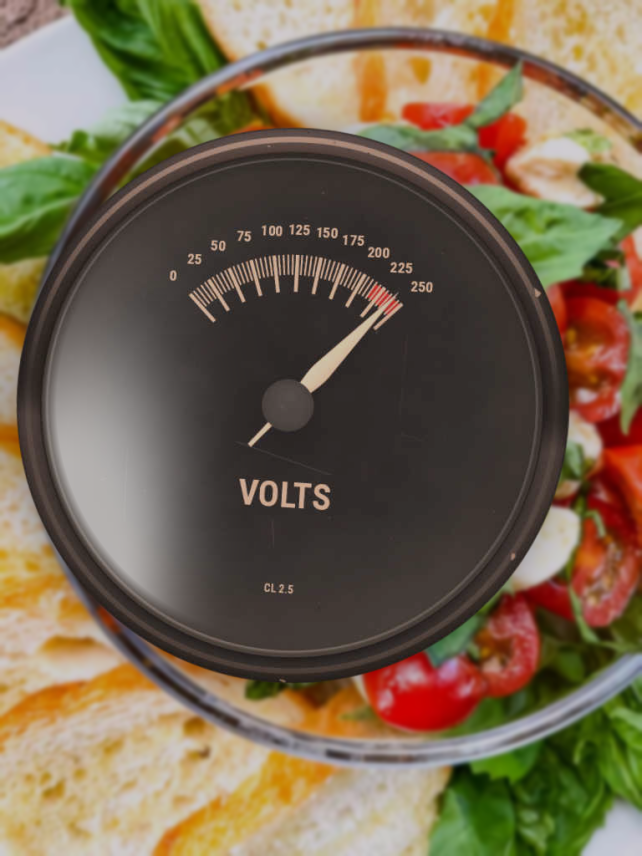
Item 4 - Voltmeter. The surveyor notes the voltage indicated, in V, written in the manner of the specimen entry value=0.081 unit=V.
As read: value=240 unit=V
